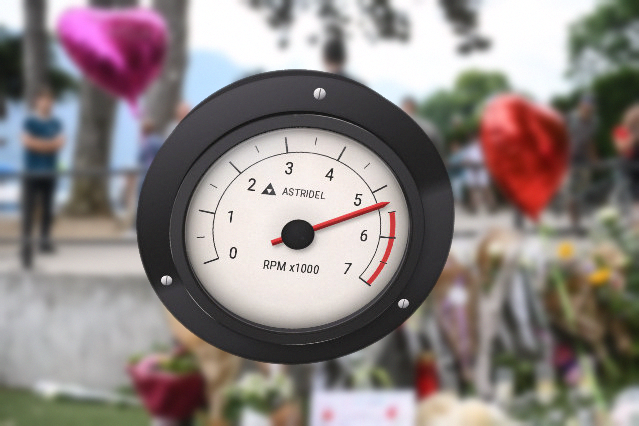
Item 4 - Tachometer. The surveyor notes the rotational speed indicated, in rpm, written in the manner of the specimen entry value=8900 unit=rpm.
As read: value=5250 unit=rpm
